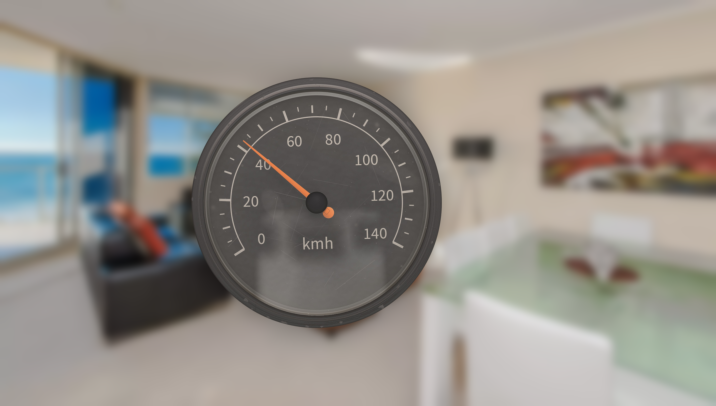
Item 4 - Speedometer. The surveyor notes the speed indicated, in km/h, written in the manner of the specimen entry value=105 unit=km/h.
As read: value=42.5 unit=km/h
